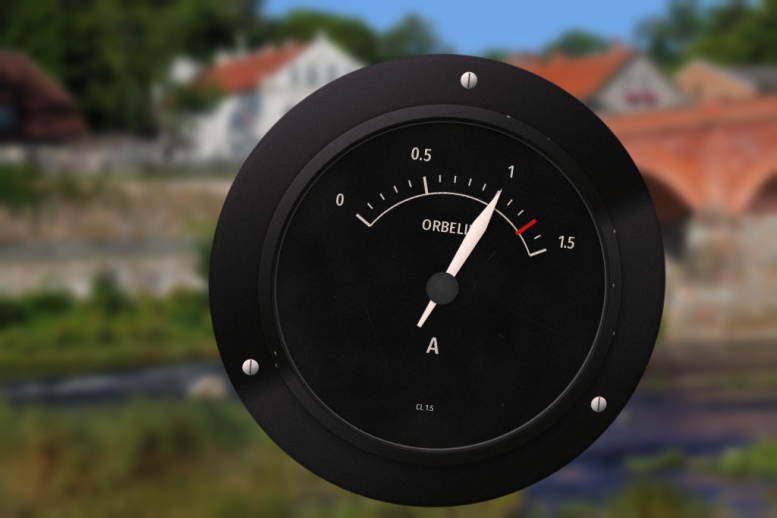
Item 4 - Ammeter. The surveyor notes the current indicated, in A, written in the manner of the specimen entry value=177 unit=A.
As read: value=1 unit=A
